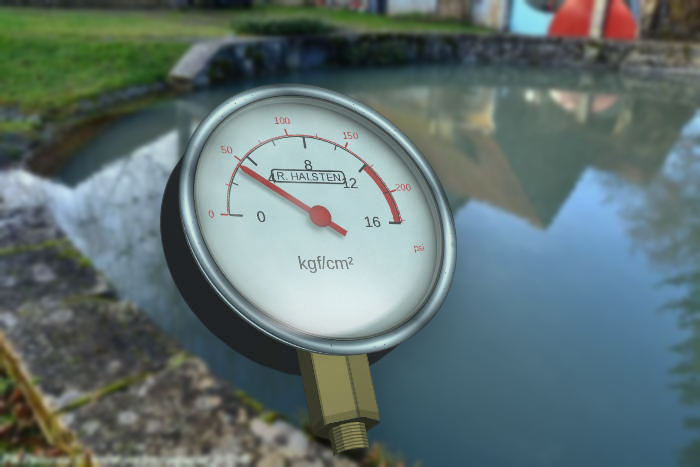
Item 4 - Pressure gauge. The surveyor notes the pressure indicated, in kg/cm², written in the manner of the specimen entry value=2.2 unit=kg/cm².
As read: value=3 unit=kg/cm²
